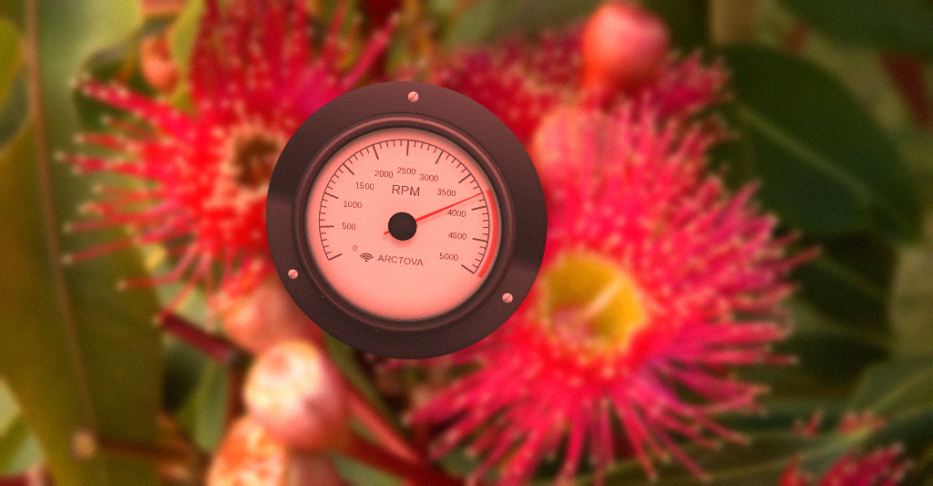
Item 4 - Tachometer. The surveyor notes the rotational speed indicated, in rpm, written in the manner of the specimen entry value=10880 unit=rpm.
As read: value=3800 unit=rpm
